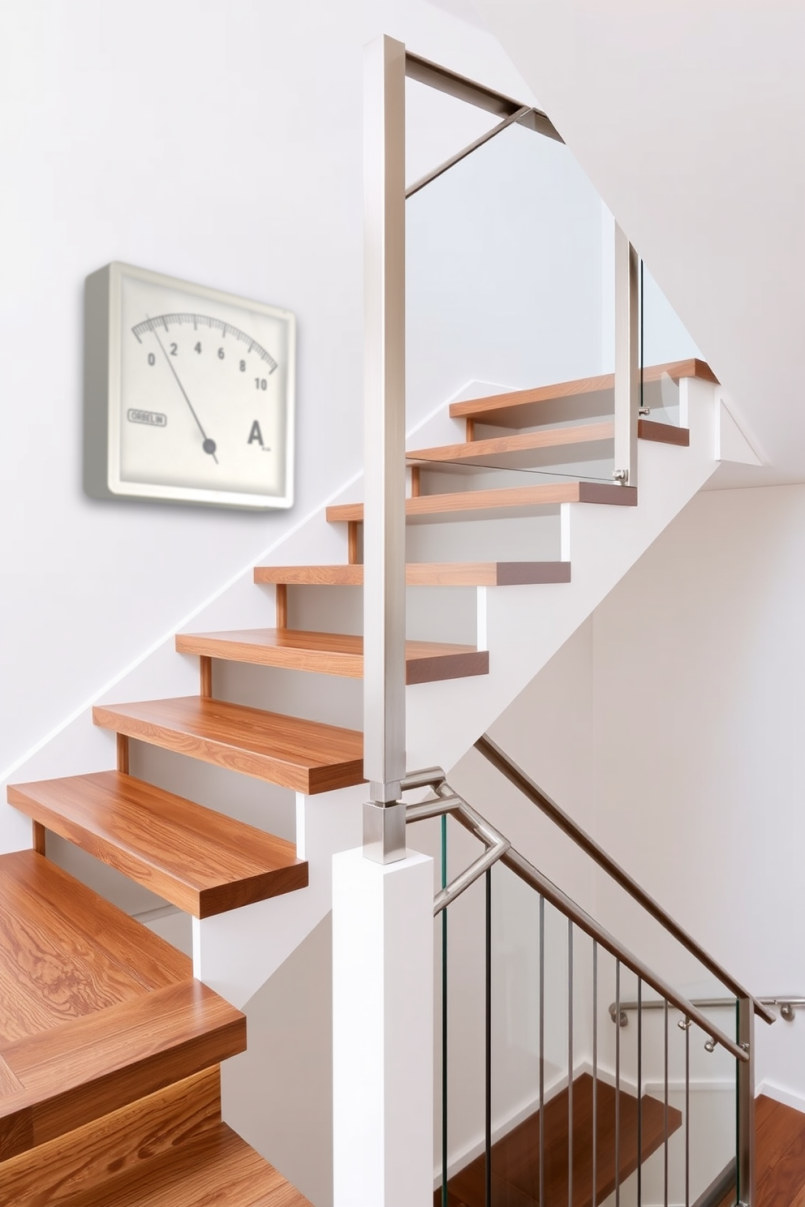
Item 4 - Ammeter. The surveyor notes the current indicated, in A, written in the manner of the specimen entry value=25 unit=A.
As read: value=1 unit=A
